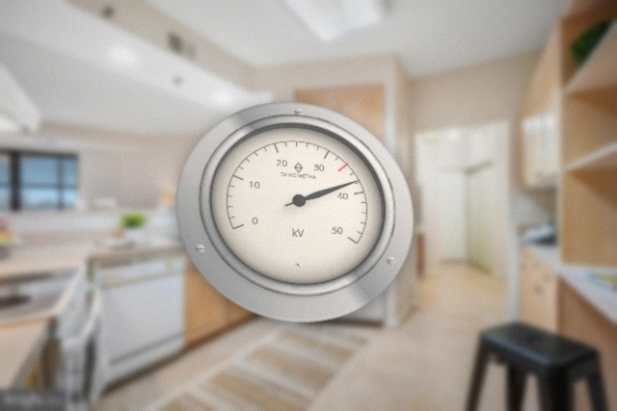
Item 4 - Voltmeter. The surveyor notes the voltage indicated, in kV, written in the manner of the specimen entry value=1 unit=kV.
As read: value=38 unit=kV
